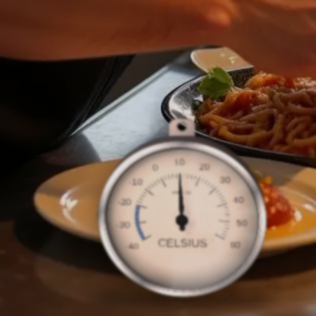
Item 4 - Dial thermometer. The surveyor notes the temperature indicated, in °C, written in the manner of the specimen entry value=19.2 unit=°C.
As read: value=10 unit=°C
